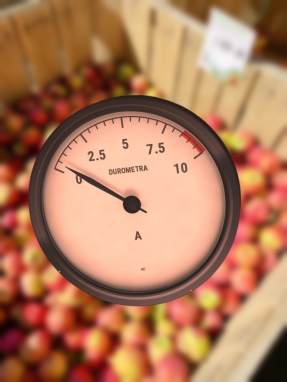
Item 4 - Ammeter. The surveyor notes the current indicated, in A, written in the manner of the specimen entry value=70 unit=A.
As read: value=0.5 unit=A
